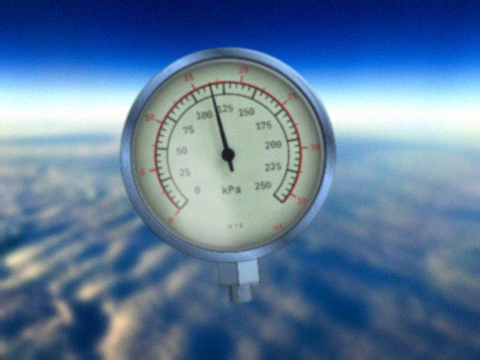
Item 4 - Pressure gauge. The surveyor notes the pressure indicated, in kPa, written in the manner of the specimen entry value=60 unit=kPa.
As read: value=115 unit=kPa
